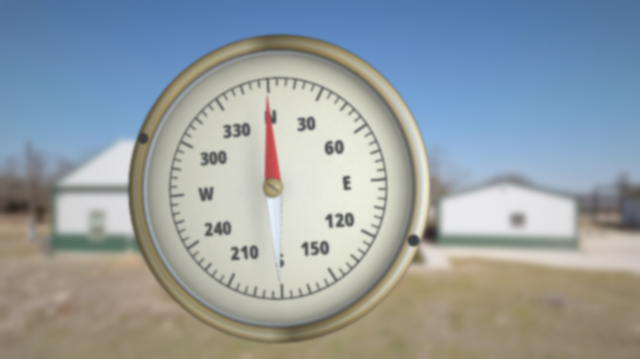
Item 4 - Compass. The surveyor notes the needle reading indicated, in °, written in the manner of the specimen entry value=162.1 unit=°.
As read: value=0 unit=°
